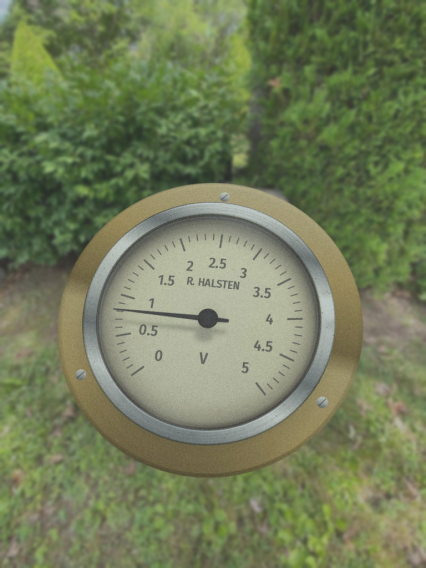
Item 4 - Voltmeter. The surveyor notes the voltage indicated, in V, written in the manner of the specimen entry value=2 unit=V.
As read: value=0.8 unit=V
